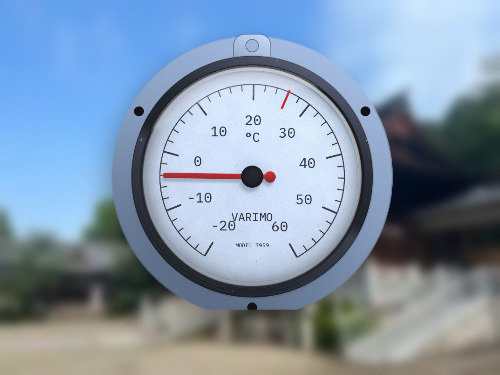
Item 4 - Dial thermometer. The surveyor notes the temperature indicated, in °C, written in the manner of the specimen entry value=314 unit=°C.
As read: value=-4 unit=°C
